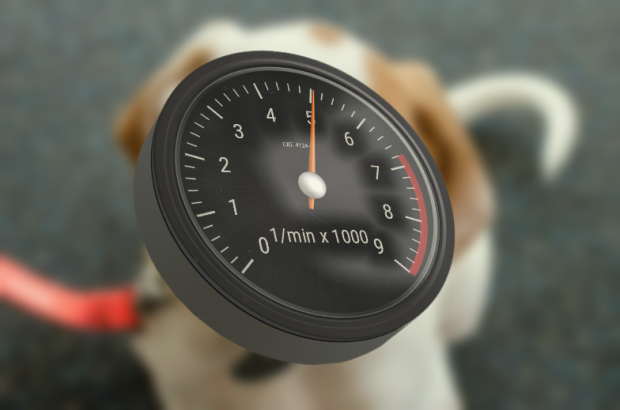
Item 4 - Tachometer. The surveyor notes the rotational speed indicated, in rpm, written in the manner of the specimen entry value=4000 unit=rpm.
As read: value=5000 unit=rpm
